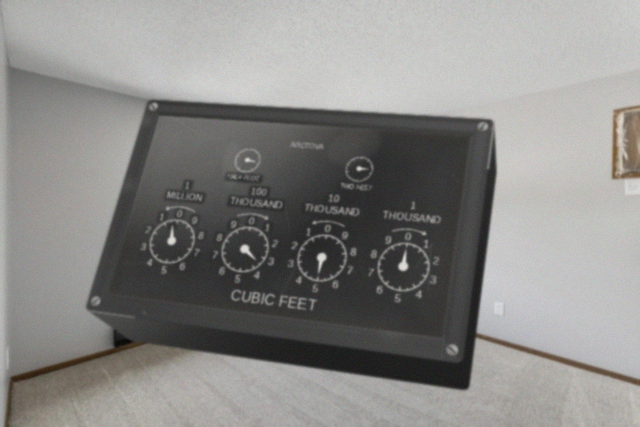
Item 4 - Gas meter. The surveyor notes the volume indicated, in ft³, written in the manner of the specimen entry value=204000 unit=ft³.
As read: value=35000 unit=ft³
